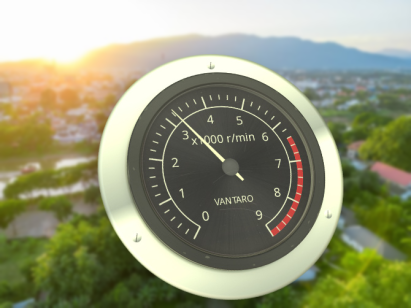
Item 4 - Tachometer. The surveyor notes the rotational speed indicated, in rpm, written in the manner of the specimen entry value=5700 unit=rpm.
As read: value=3200 unit=rpm
